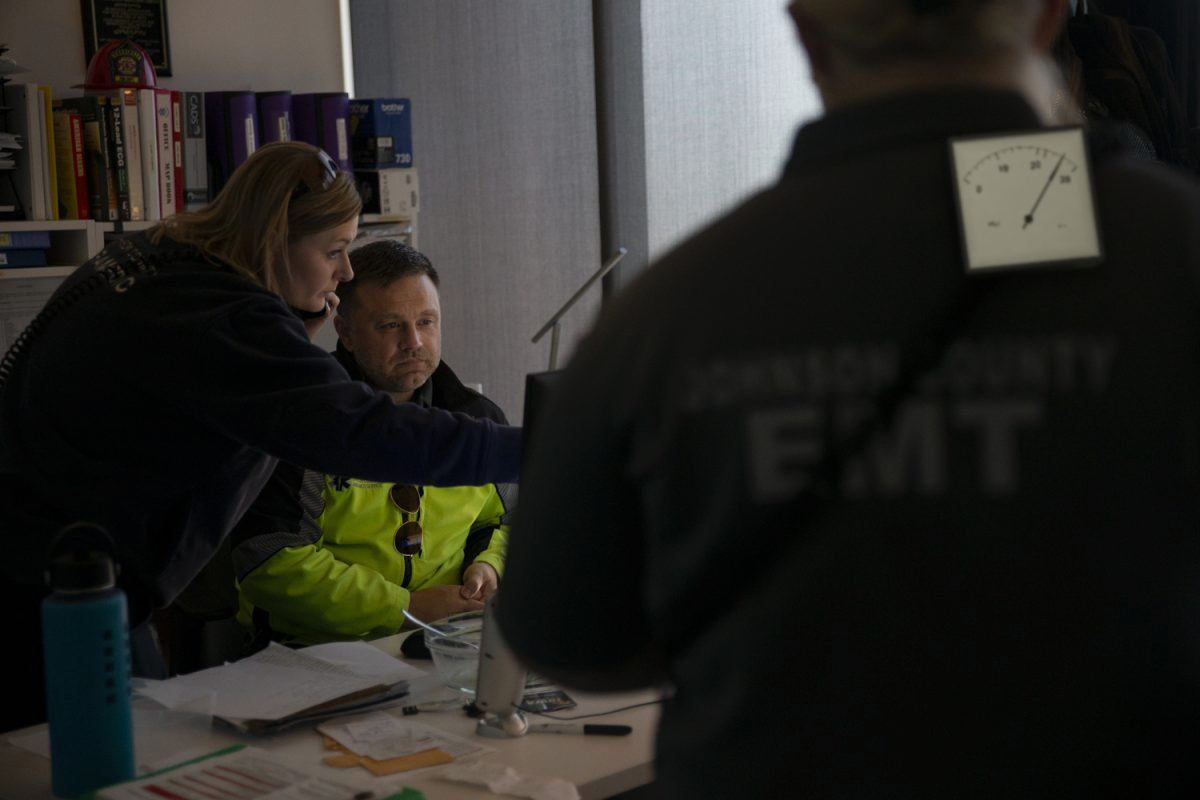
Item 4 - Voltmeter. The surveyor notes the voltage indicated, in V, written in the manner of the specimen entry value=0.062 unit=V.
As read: value=26 unit=V
